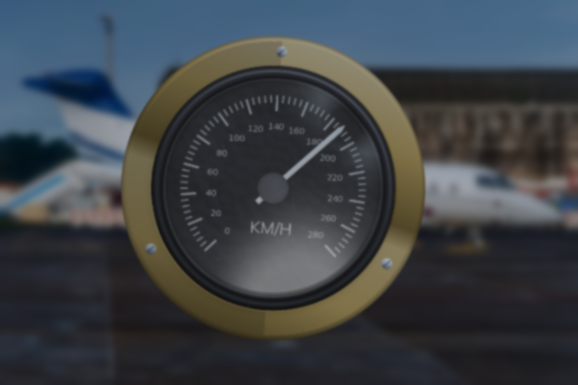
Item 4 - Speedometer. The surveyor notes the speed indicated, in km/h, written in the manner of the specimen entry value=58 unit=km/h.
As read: value=188 unit=km/h
